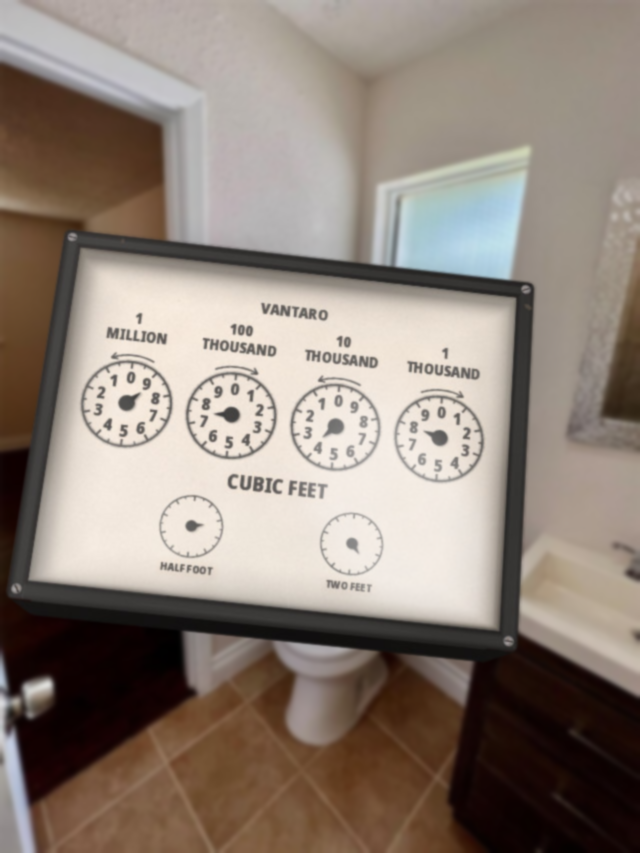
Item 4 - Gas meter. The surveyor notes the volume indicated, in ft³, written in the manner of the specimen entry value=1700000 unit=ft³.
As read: value=873800 unit=ft³
